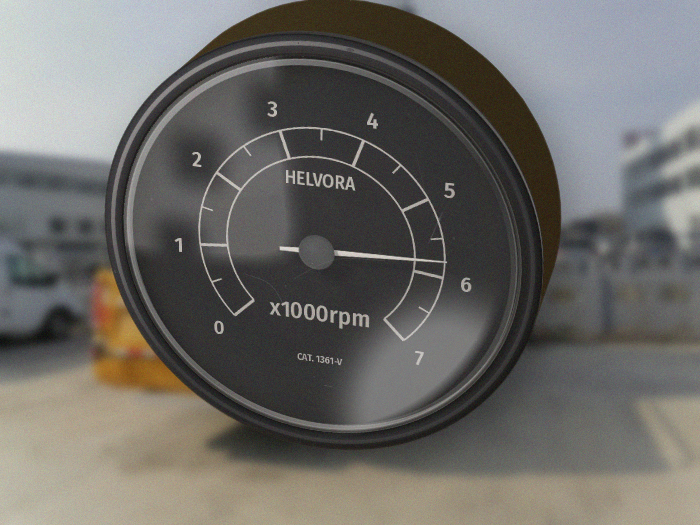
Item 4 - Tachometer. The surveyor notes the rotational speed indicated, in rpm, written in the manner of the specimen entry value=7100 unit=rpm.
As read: value=5750 unit=rpm
